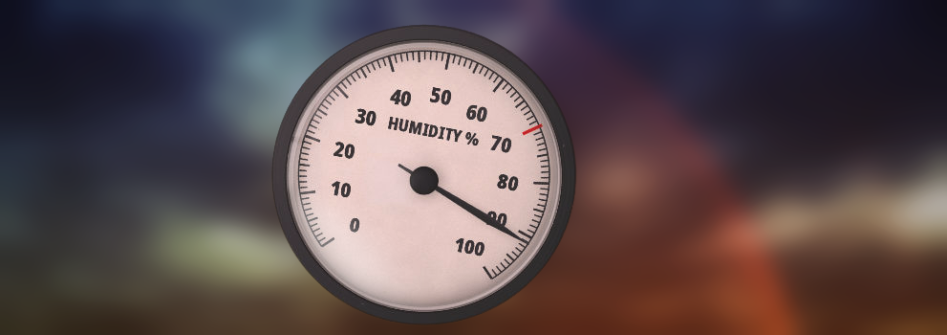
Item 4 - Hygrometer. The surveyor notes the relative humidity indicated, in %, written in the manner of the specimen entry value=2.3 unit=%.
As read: value=91 unit=%
